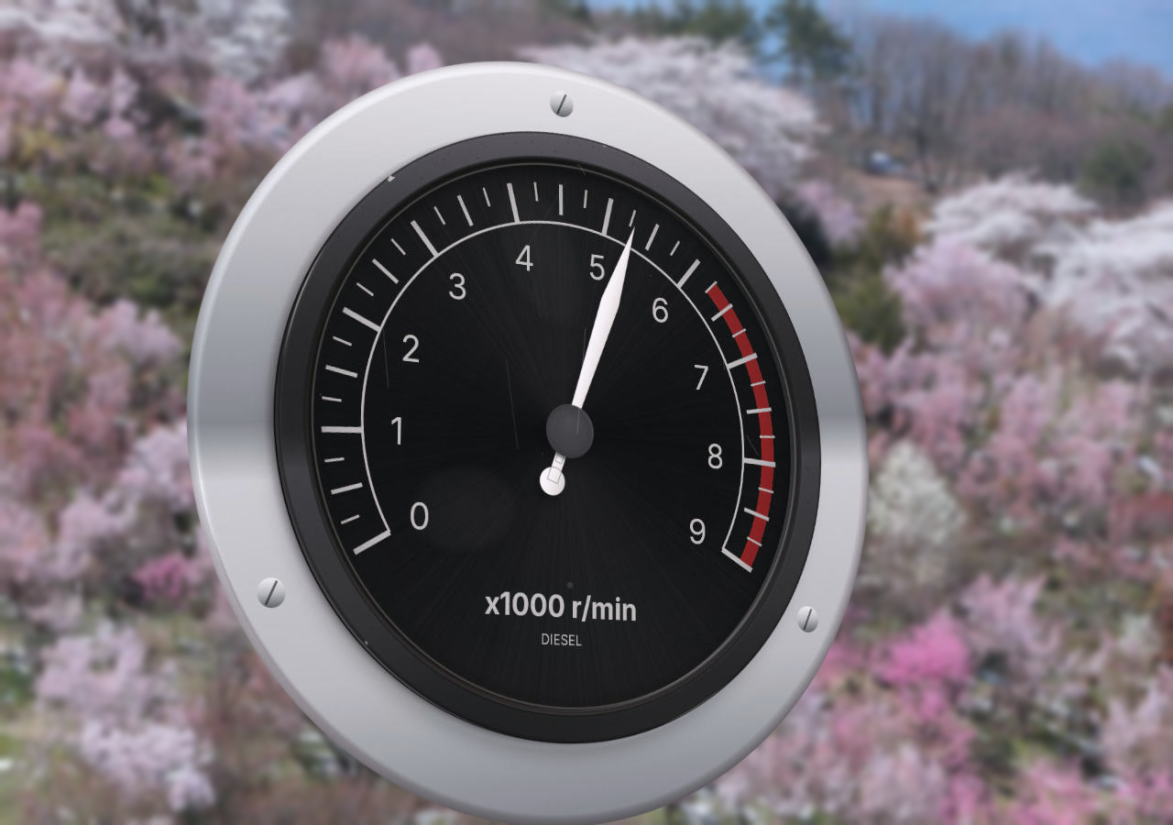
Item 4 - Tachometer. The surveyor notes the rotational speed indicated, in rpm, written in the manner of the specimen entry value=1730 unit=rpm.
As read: value=5250 unit=rpm
